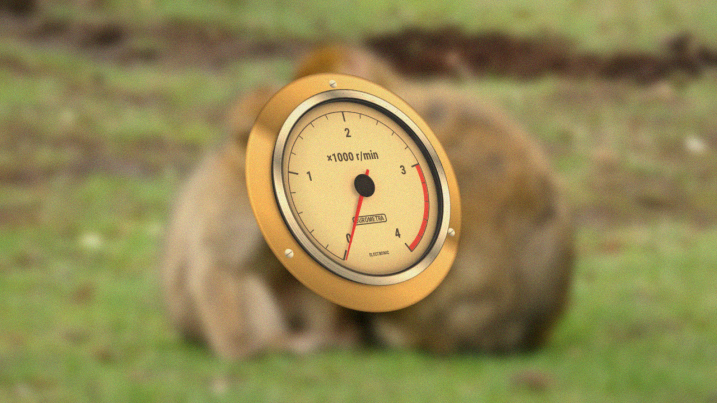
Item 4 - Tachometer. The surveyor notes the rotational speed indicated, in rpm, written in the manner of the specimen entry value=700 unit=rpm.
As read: value=0 unit=rpm
